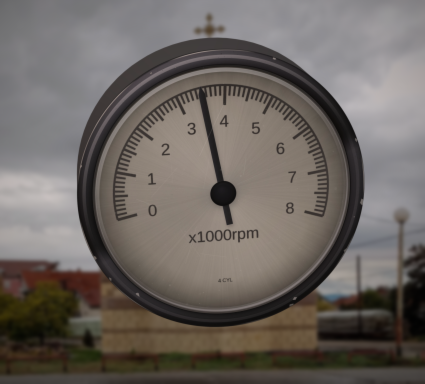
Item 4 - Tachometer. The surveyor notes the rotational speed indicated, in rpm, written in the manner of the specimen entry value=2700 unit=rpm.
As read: value=3500 unit=rpm
